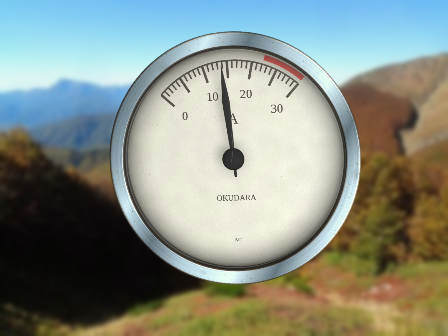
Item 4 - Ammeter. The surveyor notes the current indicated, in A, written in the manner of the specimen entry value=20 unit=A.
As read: value=14 unit=A
